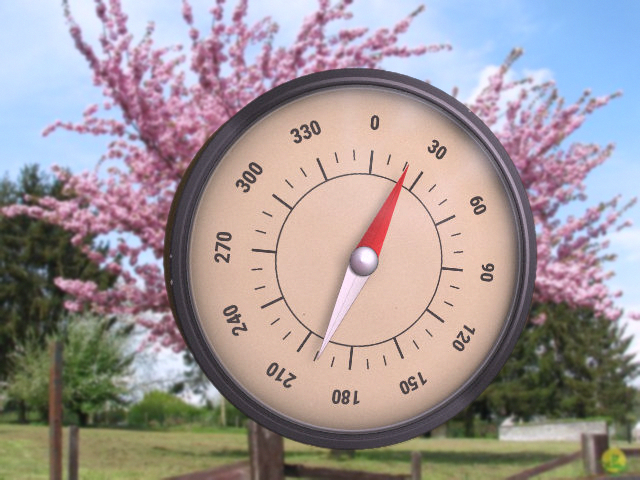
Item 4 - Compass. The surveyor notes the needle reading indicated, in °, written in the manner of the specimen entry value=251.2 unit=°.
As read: value=20 unit=°
